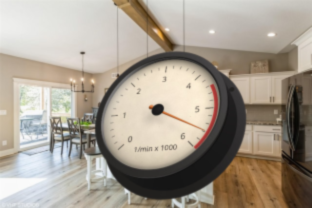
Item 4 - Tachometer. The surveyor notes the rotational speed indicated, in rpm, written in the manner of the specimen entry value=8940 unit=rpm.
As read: value=5600 unit=rpm
